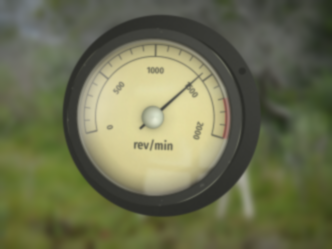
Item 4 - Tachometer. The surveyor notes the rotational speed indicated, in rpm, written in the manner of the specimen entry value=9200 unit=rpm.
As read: value=1450 unit=rpm
